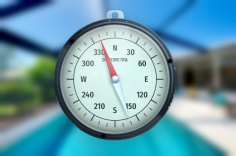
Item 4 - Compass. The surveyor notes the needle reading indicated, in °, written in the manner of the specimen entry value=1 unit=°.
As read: value=340 unit=°
